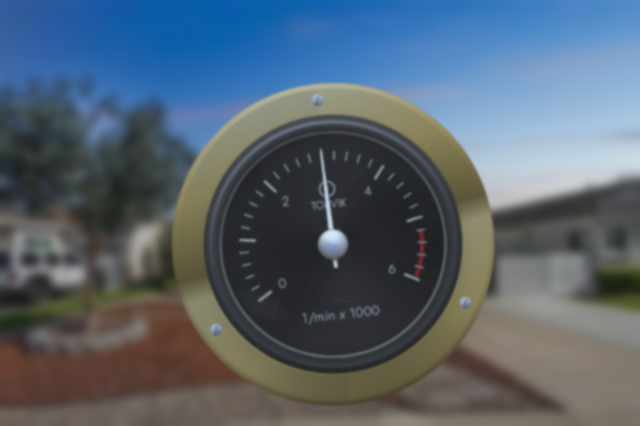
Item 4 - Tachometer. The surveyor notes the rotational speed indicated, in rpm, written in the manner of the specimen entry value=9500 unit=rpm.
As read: value=3000 unit=rpm
